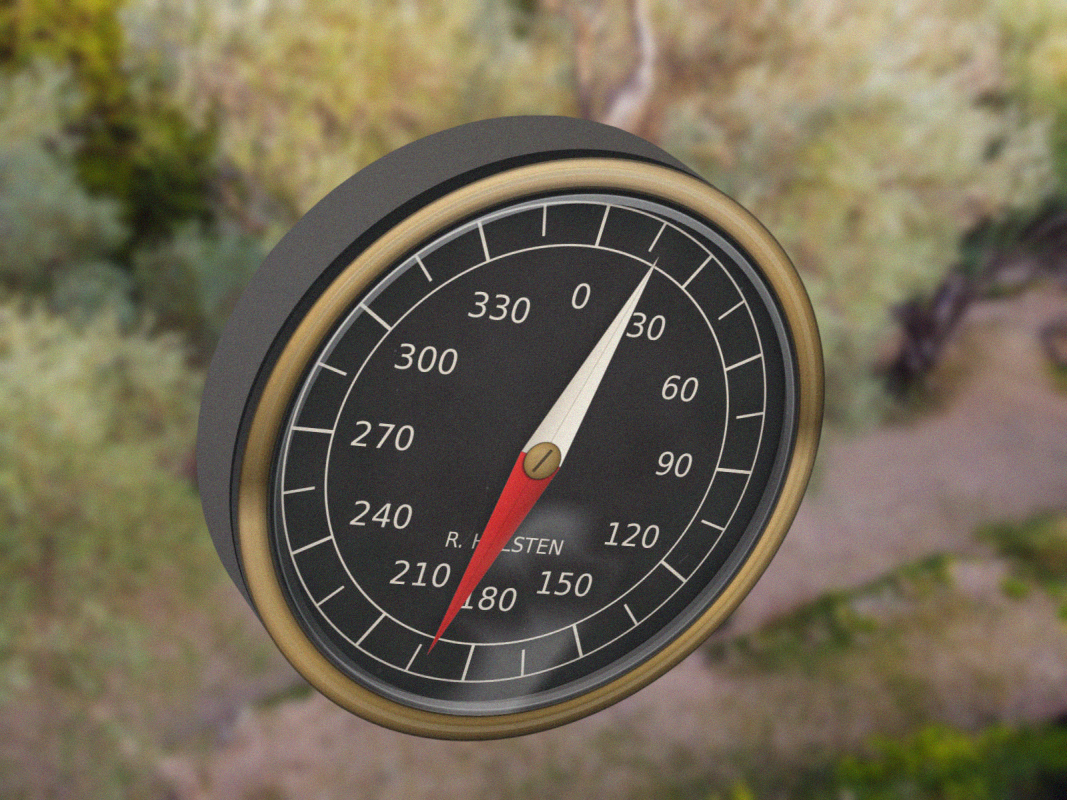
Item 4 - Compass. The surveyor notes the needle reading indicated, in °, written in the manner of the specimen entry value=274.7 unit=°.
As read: value=195 unit=°
